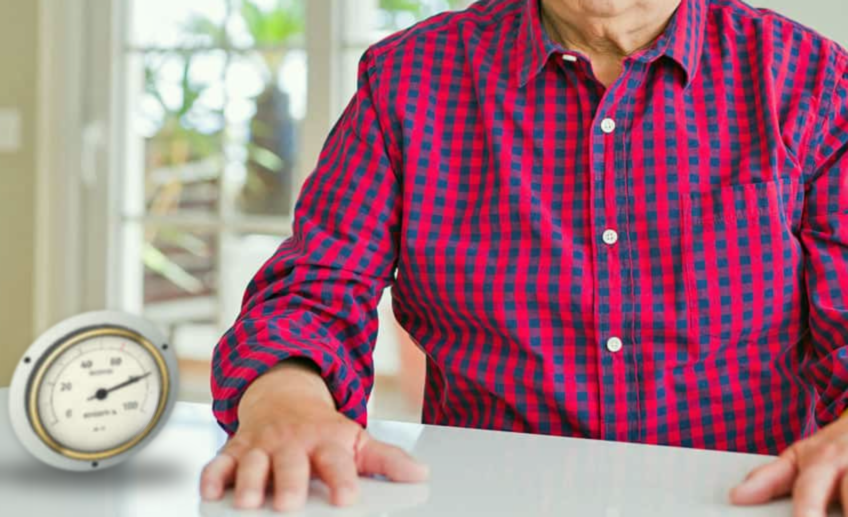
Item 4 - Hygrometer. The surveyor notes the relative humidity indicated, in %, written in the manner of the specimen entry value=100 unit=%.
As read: value=80 unit=%
